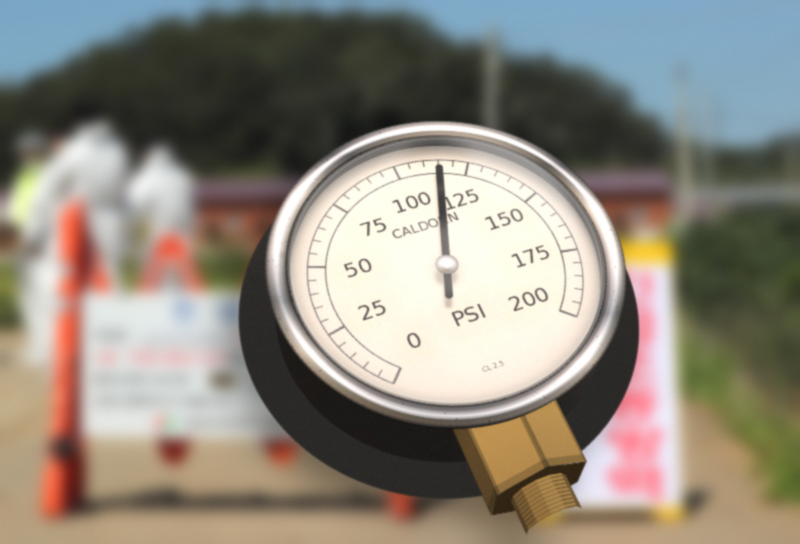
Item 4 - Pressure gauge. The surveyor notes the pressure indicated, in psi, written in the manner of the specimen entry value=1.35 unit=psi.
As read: value=115 unit=psi
